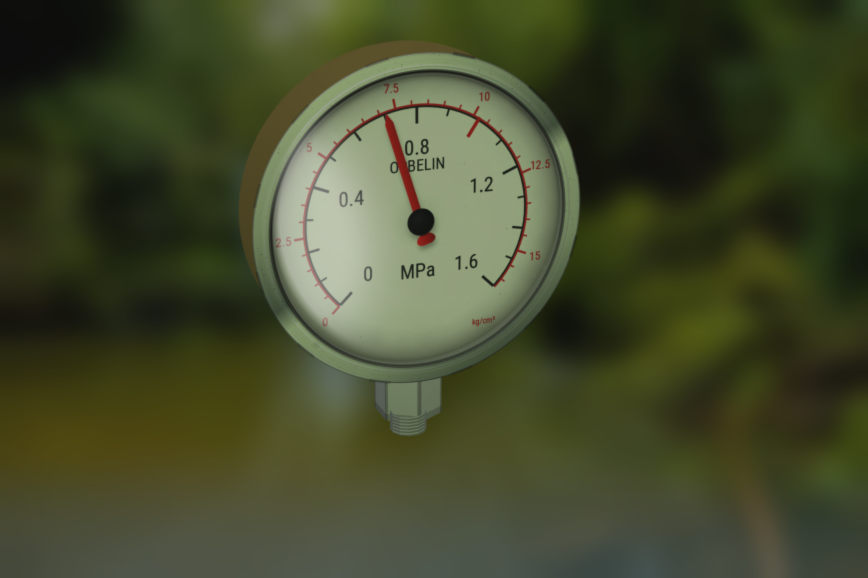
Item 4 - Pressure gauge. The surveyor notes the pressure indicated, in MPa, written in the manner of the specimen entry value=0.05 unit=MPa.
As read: value=0.7 unit=MPa
